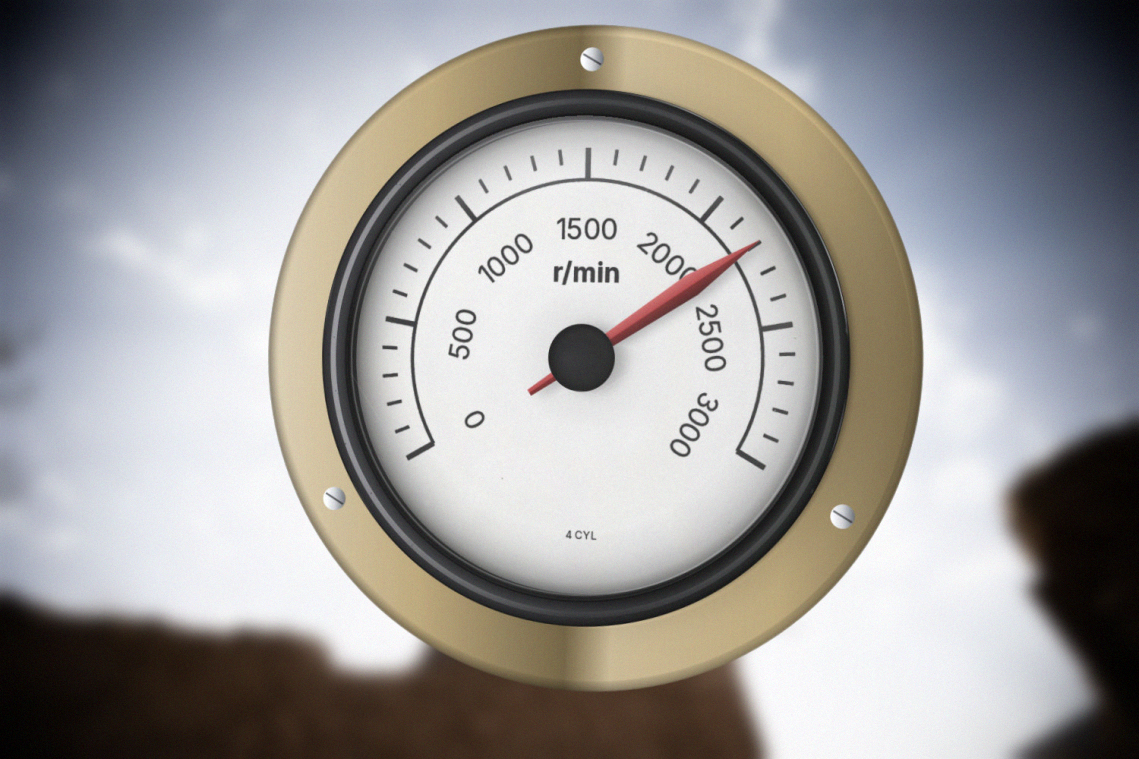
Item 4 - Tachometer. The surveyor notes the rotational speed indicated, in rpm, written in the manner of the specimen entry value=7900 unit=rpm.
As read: value=2200 unit=rpm
